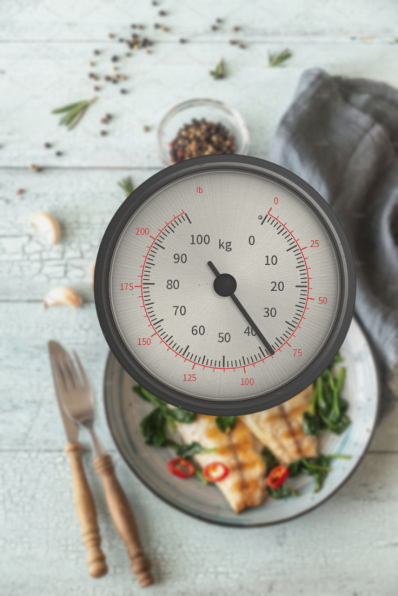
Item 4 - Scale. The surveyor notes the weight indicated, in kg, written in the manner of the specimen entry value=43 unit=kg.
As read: value=38 unit=kg
